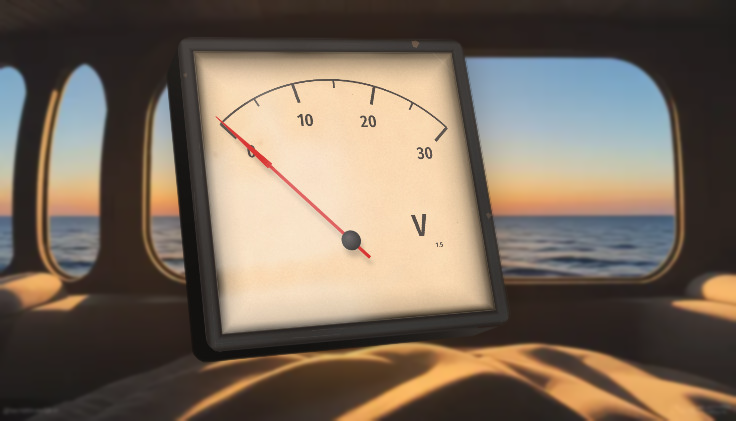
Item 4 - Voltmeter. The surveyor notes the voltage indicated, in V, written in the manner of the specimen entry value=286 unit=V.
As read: value=0 unit=V
